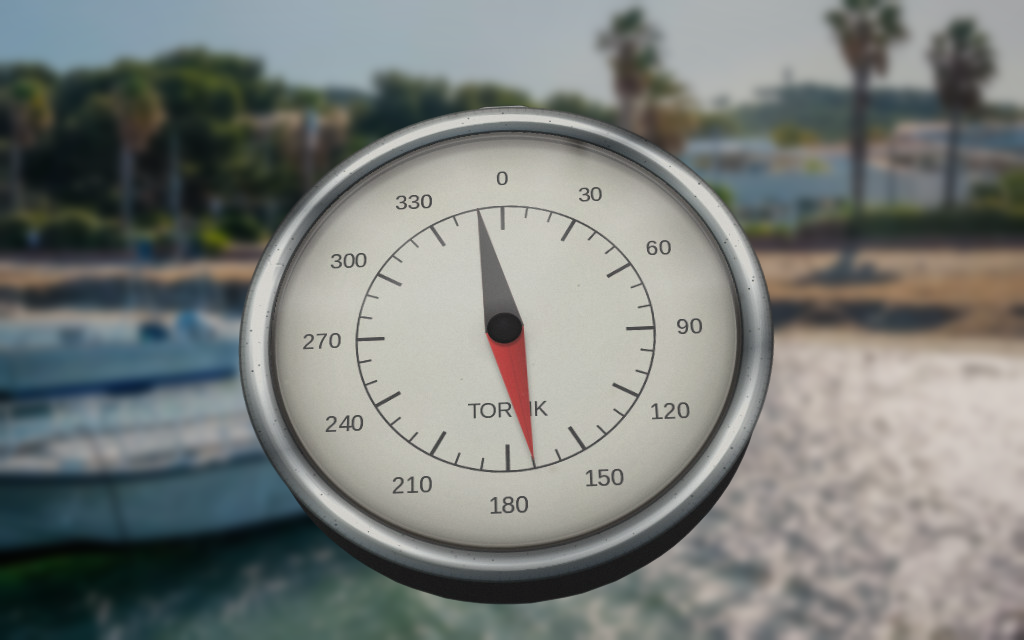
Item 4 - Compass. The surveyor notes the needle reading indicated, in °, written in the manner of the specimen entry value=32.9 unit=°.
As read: value=170 unit=°
